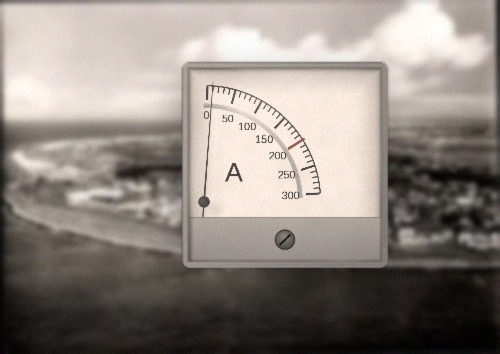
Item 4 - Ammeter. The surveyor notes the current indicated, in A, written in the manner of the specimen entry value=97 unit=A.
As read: value=10 unit=A
